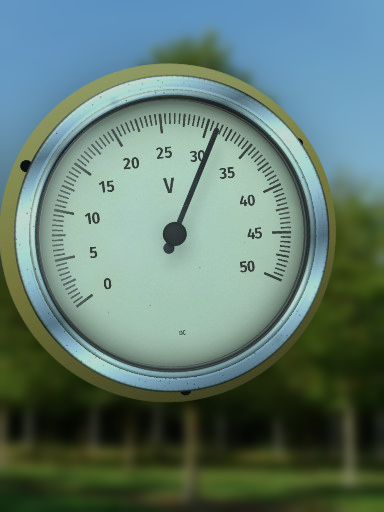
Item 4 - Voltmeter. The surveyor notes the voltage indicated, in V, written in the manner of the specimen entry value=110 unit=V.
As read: value=31 unit=V
